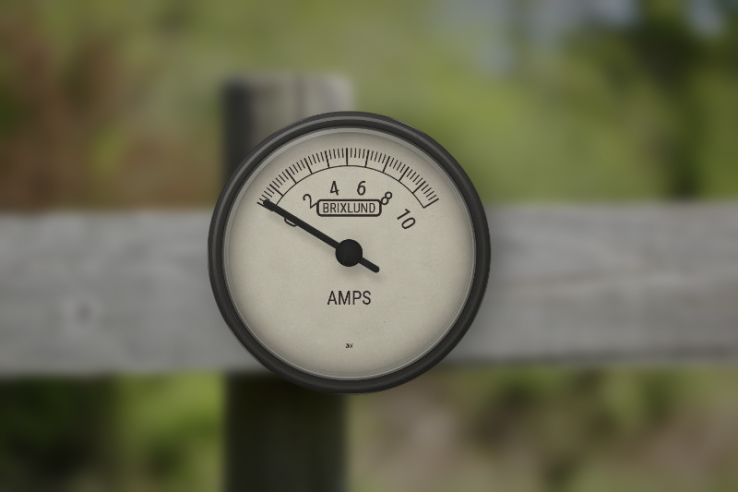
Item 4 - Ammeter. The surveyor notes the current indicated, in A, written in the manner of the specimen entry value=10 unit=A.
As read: value=0.2 unit=A
